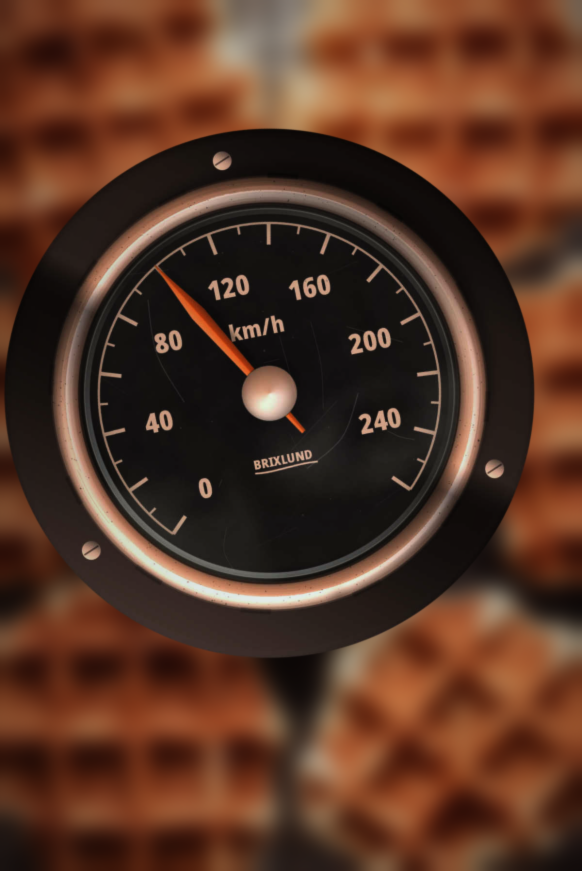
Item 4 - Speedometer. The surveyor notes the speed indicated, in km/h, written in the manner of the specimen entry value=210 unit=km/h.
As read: value=100 unit=km/h
